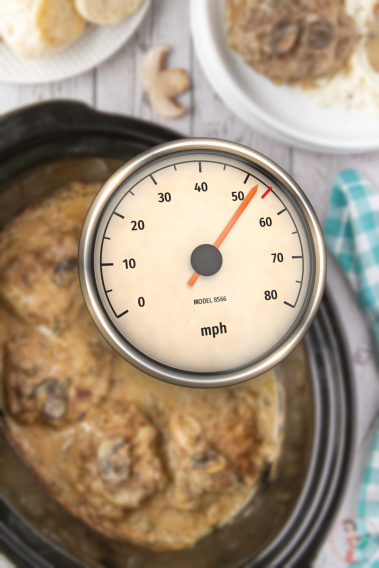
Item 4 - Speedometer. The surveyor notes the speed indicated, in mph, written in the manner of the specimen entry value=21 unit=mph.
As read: value=52.5 unit=mph
